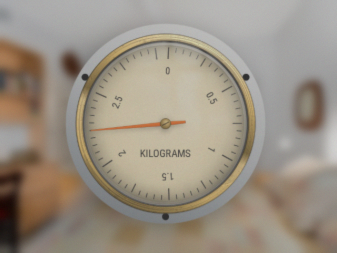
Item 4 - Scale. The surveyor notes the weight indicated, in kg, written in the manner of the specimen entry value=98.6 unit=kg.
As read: value=2.25 unit=kg
